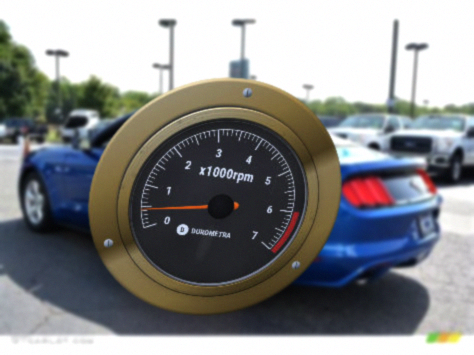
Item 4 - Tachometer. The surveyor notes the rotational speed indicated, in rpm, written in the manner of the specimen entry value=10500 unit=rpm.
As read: value=500 unit=rpm
